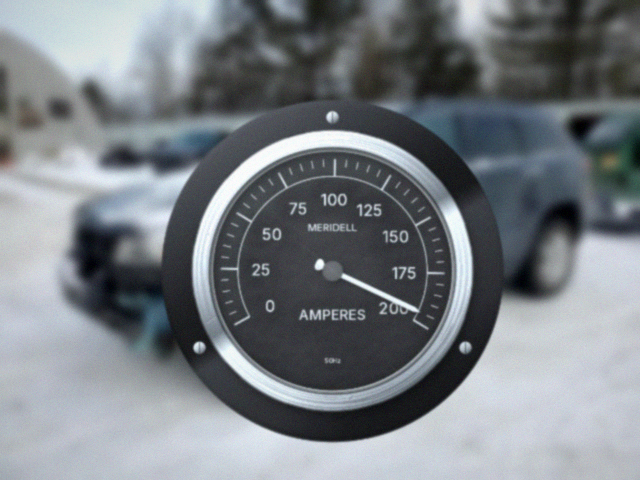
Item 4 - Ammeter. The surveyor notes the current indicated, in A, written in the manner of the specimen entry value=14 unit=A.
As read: value=195 unit=A
